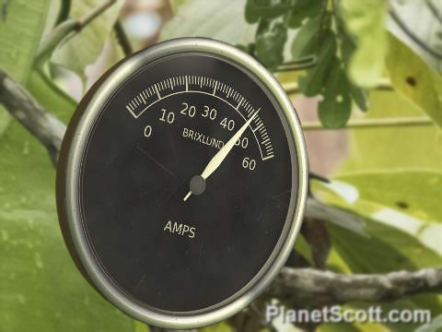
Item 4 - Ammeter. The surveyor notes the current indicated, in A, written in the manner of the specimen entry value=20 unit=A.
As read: value=45 unit=A
